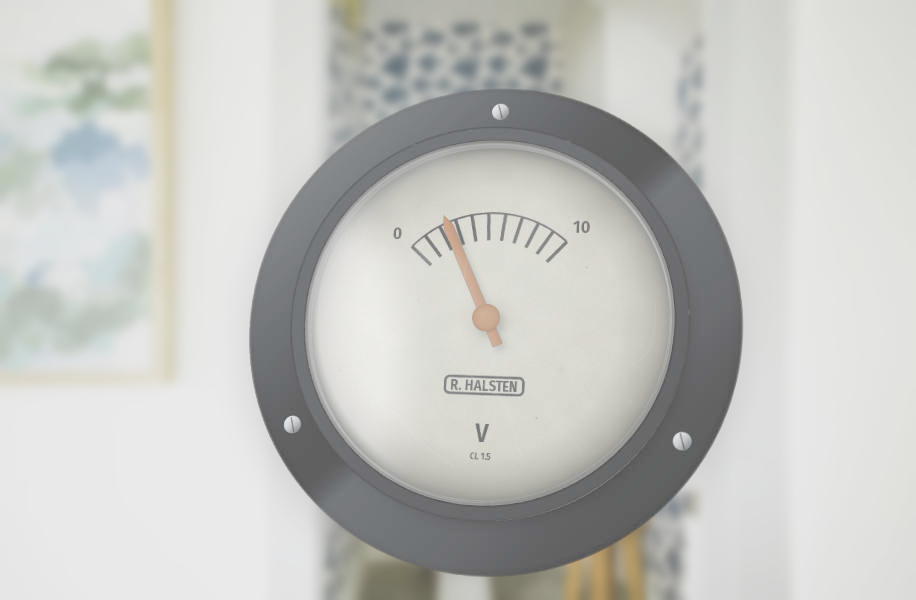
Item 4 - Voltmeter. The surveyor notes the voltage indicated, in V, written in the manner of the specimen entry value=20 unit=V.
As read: value=2.5 unit=V
